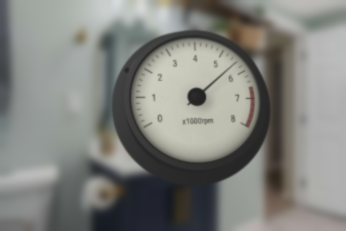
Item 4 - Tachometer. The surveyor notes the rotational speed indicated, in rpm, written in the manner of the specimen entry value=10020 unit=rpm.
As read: value=5600 unit=rpm
